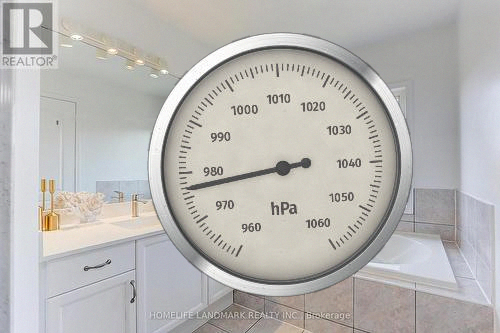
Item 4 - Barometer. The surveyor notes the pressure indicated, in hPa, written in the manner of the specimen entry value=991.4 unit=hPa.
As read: value=977 unit=hPa
